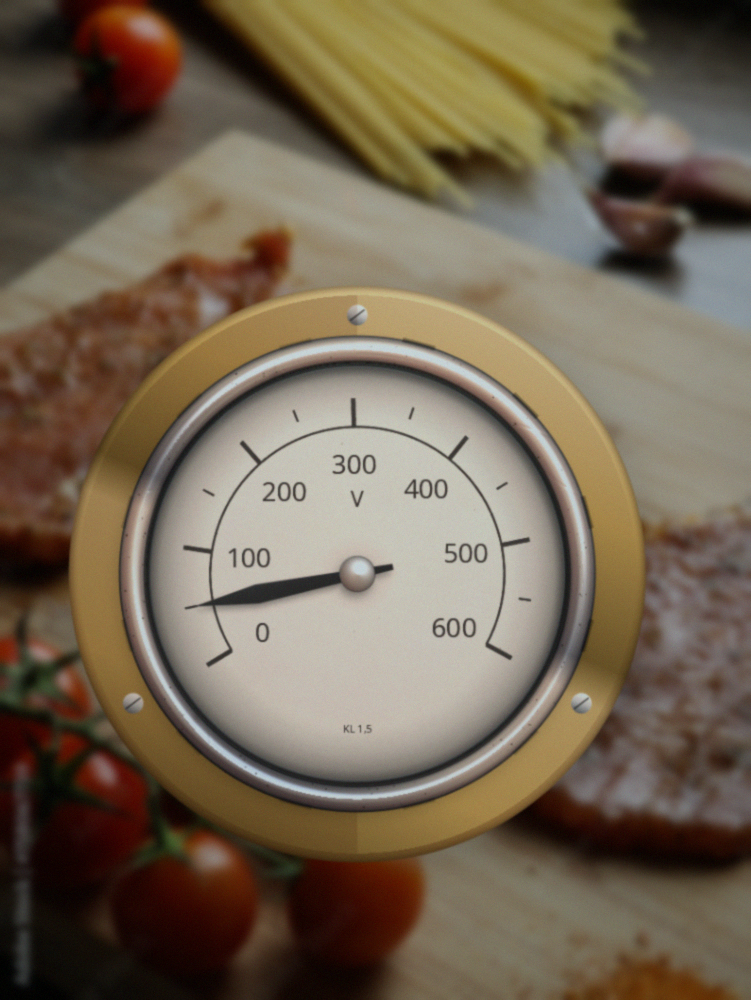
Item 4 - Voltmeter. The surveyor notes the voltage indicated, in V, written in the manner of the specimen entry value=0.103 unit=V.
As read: value=50 unit=V
